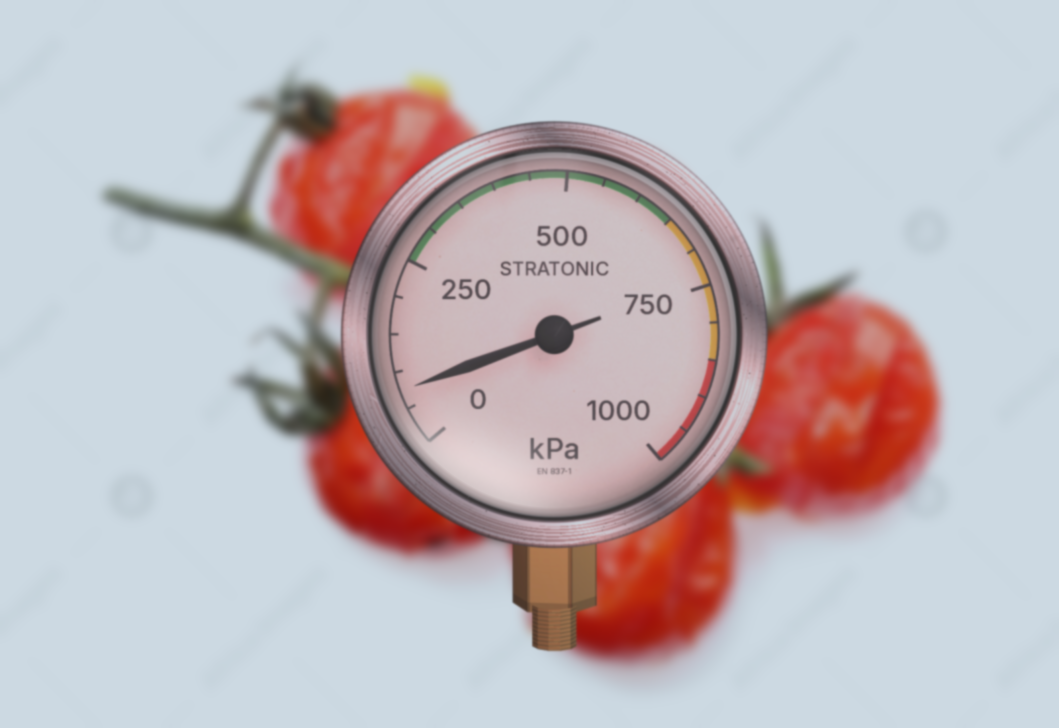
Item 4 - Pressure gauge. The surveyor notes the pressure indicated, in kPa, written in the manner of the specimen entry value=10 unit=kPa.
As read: value=75 unit=kPa
